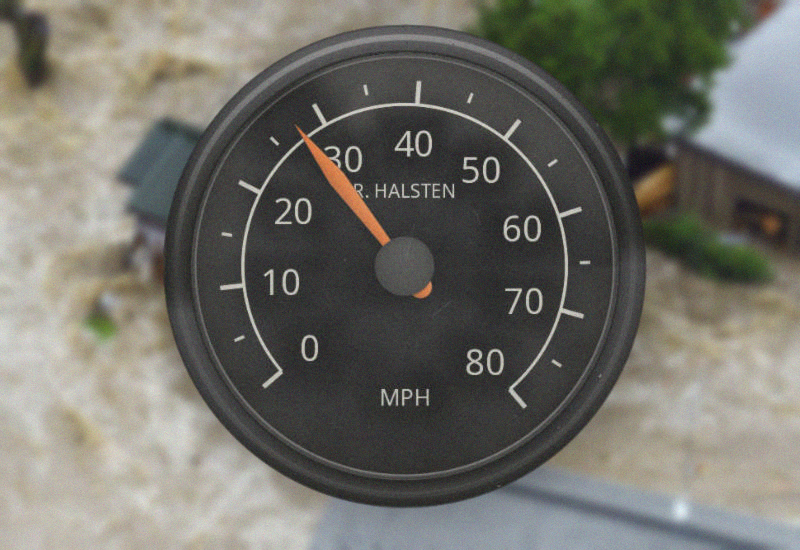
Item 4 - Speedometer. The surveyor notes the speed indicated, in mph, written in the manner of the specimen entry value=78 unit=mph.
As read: value=27.5 unit=mph
